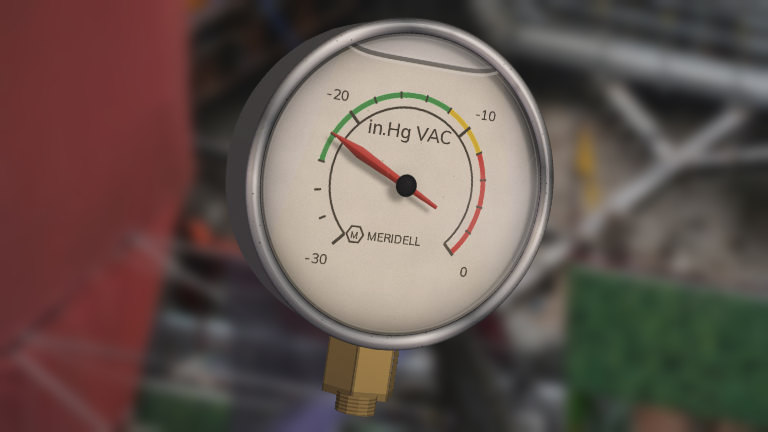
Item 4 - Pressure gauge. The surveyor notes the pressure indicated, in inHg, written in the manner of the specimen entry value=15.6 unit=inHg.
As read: value=-22 unit=inHg
